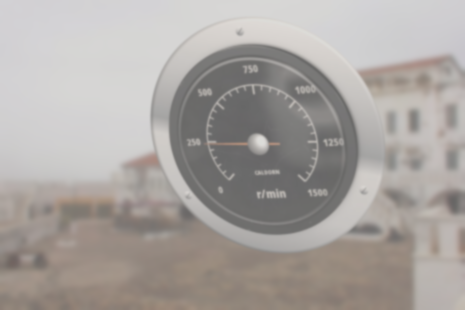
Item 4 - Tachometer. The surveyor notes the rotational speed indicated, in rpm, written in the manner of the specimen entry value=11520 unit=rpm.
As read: value=250 unit=rpm
